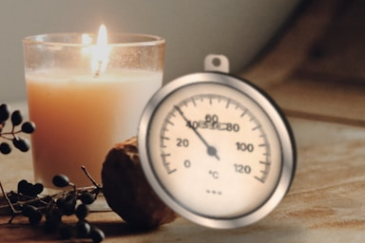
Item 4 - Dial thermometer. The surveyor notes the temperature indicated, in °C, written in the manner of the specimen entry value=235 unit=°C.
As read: value=40 unit=°C
